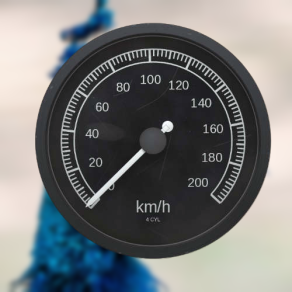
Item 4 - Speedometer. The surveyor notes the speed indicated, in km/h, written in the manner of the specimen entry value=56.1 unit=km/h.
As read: value=2 unit=km/h
